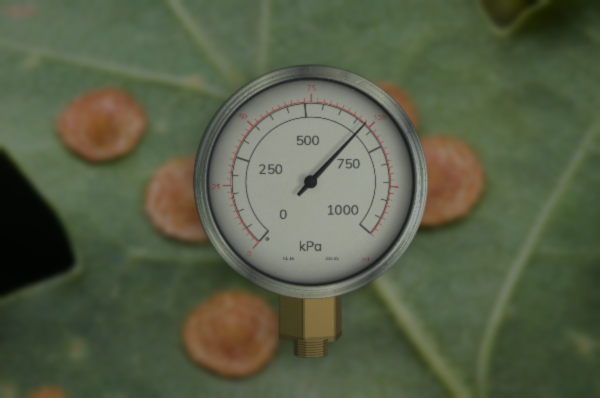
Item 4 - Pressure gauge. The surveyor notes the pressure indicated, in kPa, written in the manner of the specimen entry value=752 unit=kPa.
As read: value=675 unit=kPa
